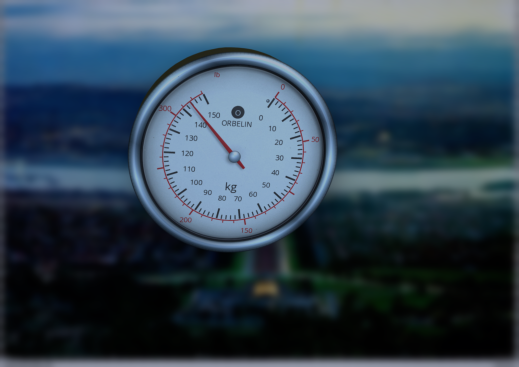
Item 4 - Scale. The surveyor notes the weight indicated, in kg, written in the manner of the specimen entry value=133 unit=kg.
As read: value=144 unit=kg
